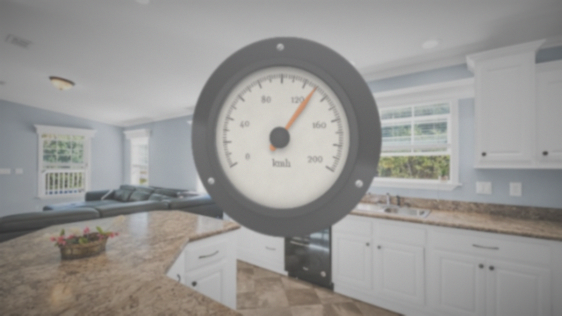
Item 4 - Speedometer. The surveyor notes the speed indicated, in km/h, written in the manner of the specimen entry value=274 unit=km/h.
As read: value=130 unit=km/h
